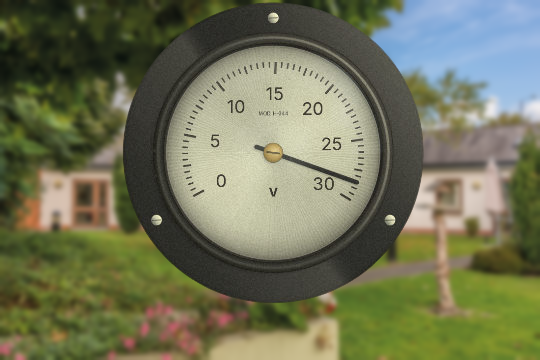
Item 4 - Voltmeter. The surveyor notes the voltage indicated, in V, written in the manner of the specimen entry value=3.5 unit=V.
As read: value=28.5 unit=V
